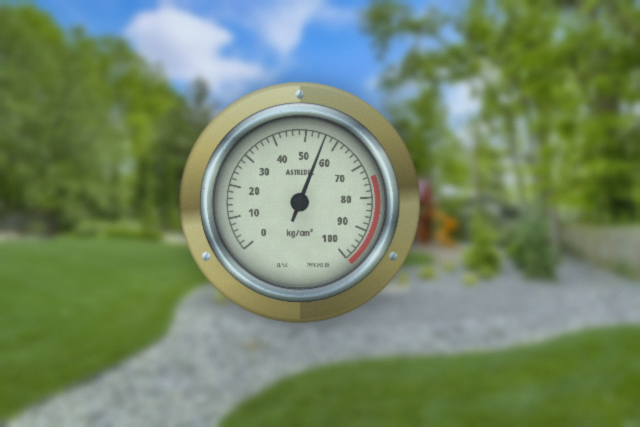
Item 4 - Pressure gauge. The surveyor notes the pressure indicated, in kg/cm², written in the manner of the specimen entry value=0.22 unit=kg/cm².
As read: value=56 unit=kg/cm²
